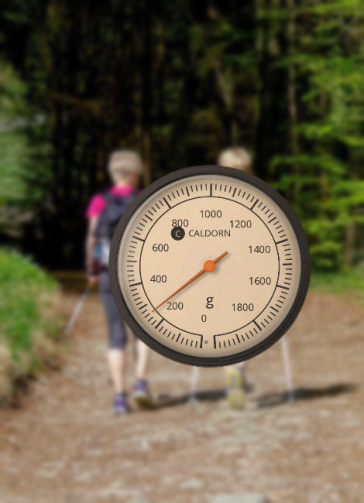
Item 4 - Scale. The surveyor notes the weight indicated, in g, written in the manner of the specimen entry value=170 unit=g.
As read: value=260 unit=g
